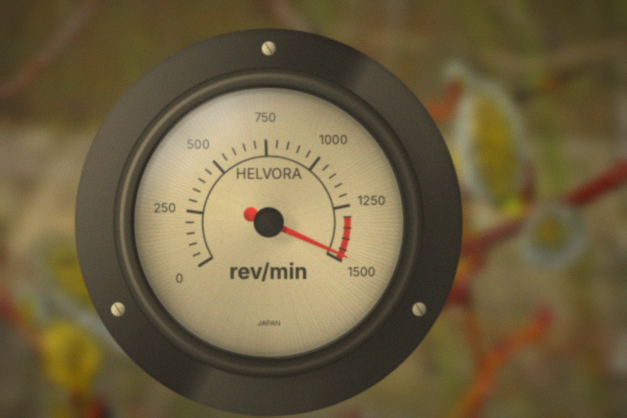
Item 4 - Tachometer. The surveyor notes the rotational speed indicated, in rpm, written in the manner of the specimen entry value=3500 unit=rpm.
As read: value=1475 unit=rpm
